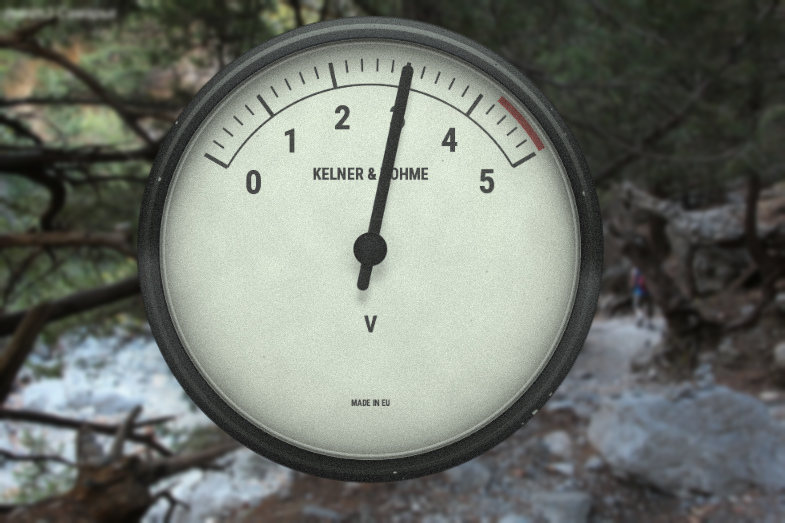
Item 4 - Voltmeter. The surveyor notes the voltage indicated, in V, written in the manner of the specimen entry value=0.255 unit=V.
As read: value=3 unit=V
